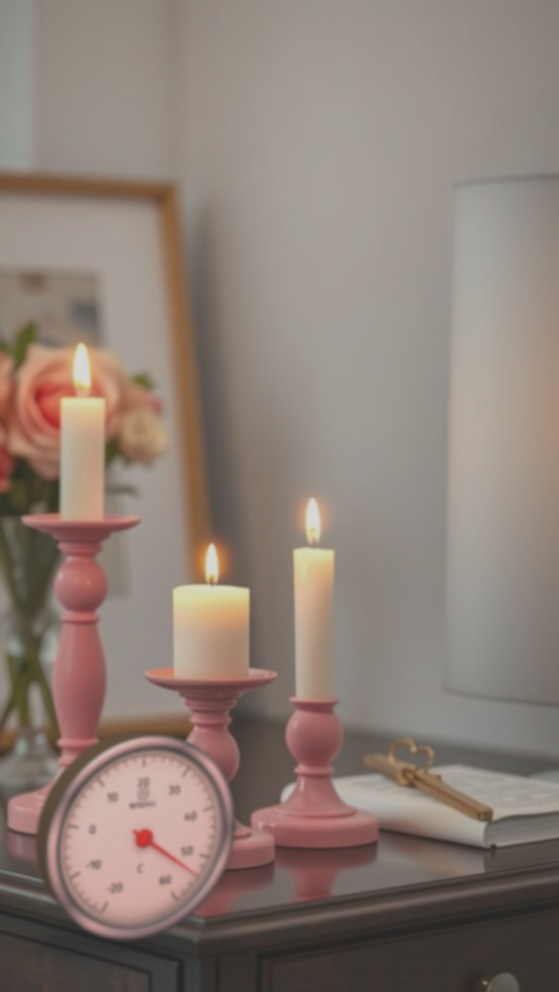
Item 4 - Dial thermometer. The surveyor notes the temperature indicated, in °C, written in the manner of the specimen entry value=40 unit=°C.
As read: value=54 unit=°C
